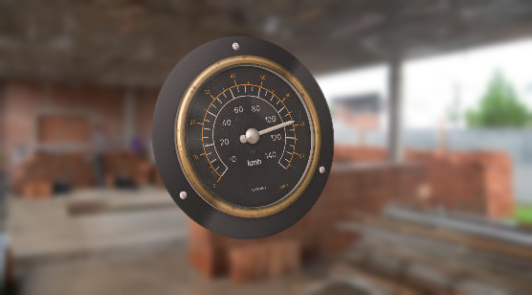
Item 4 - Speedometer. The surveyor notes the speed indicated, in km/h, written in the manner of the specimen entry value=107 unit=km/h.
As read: value=110 unit=km/h
